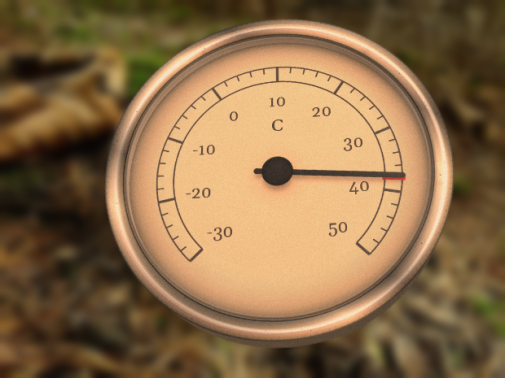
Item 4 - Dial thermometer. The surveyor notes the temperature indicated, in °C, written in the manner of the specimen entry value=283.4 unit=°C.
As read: value=38 unit=°C
